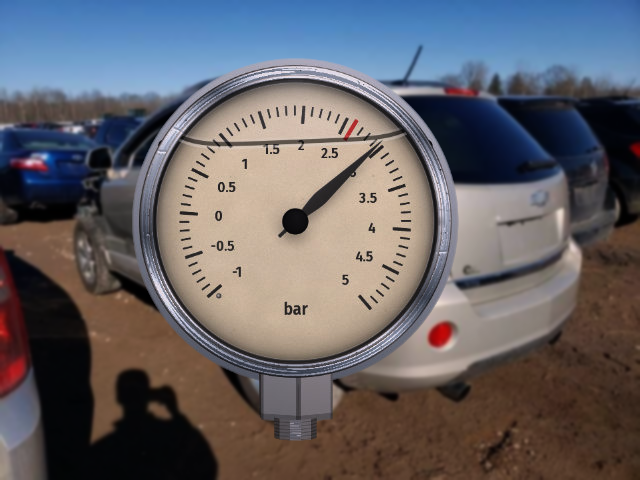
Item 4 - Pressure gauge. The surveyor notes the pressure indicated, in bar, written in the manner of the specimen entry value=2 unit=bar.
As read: value=2.95 unit=bar
